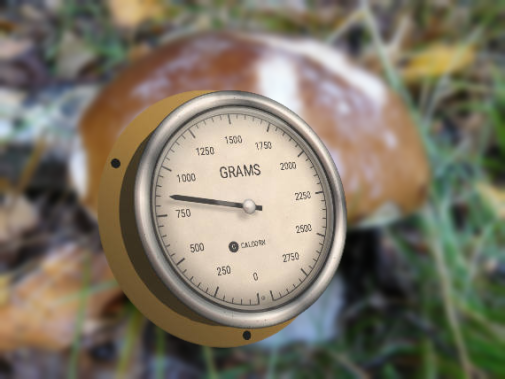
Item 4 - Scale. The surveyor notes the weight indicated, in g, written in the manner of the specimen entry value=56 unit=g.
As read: value=850 unit=g
